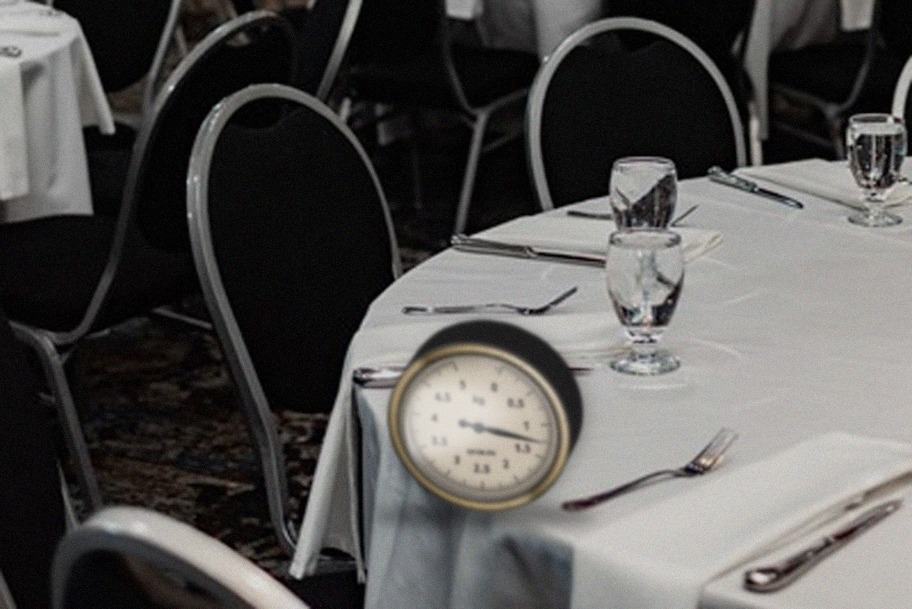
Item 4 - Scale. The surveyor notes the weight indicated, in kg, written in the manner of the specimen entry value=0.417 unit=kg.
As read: value=1.25 unit=kg
